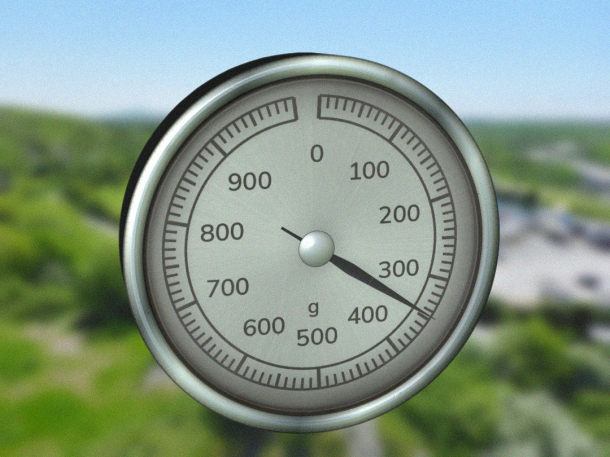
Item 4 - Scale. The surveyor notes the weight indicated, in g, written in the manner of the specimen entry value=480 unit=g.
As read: value=345 unit=g
